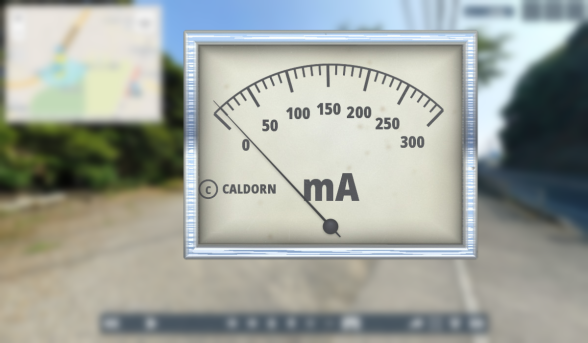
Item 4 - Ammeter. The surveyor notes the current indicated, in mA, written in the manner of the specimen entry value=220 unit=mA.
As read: value=10 unit=mA
